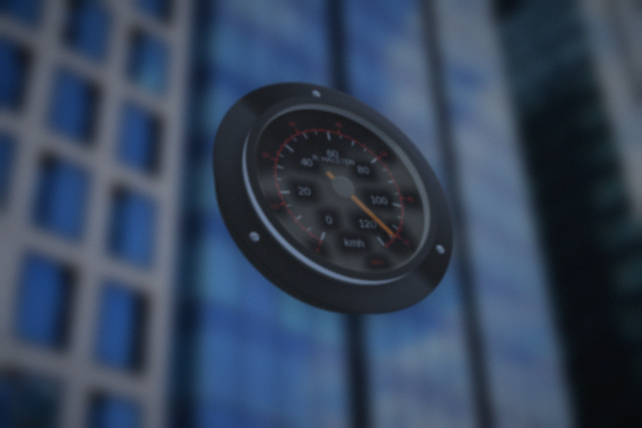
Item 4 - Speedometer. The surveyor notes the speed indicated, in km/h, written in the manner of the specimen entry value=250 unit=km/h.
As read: value=115 unit=km/h
